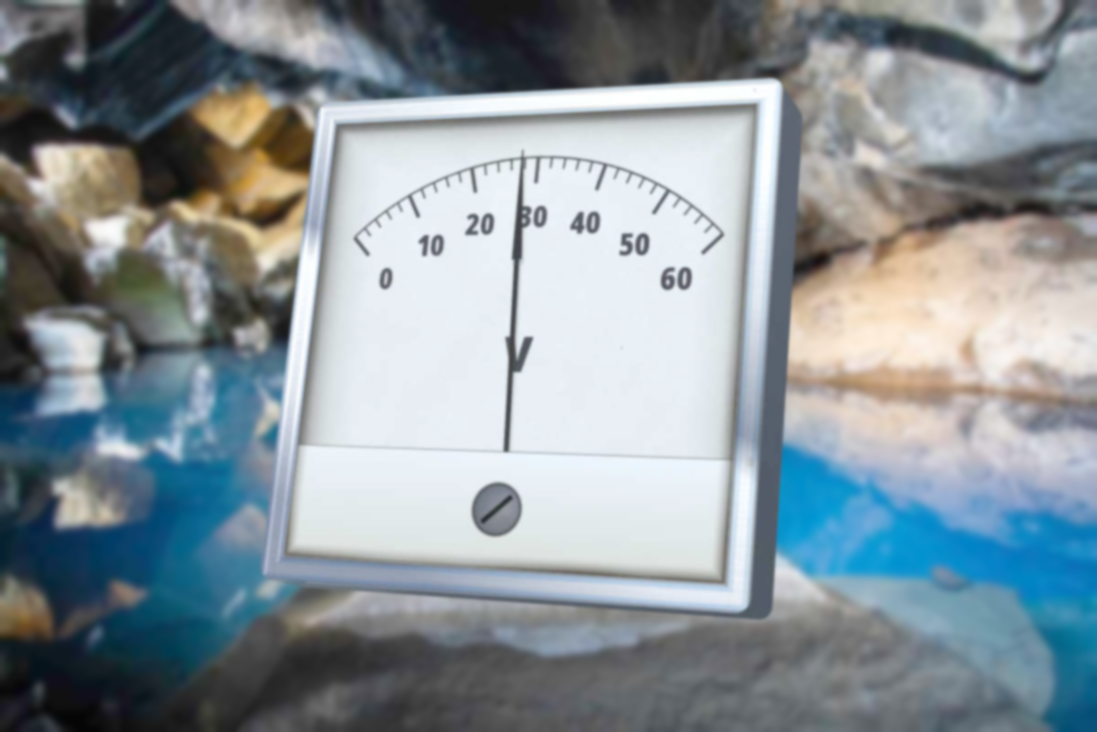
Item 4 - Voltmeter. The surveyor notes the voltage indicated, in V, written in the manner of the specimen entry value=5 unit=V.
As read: value=28 unit=V
